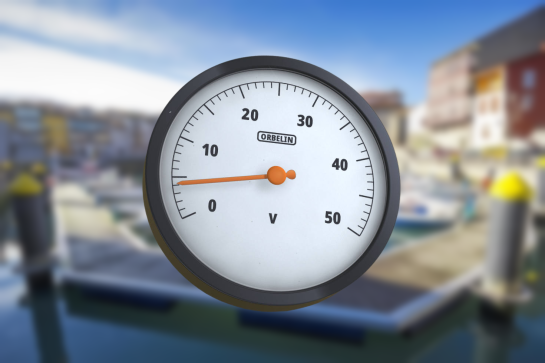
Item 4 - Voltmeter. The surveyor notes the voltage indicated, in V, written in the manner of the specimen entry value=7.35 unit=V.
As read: value=4 unit=V
